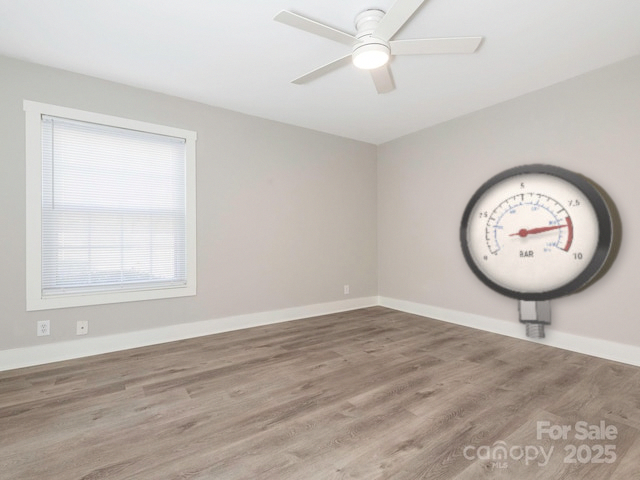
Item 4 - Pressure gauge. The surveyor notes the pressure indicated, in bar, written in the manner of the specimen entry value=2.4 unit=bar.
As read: value=8.5 unit=bar
